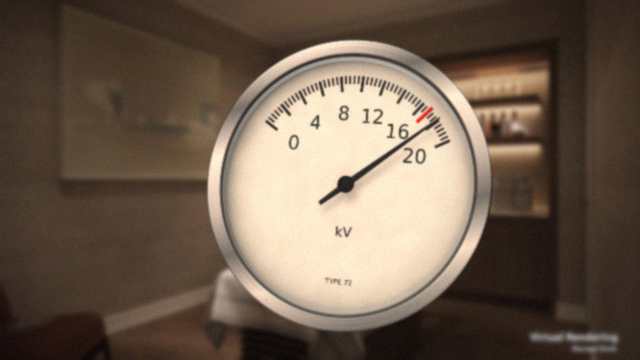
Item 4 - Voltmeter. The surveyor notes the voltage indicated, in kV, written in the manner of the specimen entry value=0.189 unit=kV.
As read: value=18 unit=kV
